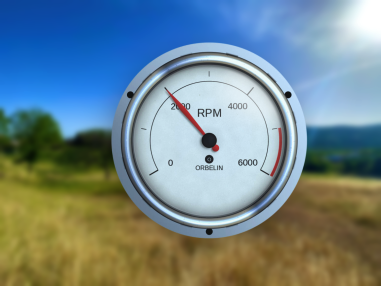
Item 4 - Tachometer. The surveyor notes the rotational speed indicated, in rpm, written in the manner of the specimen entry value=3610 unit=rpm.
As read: value=2000 unit=rpm
